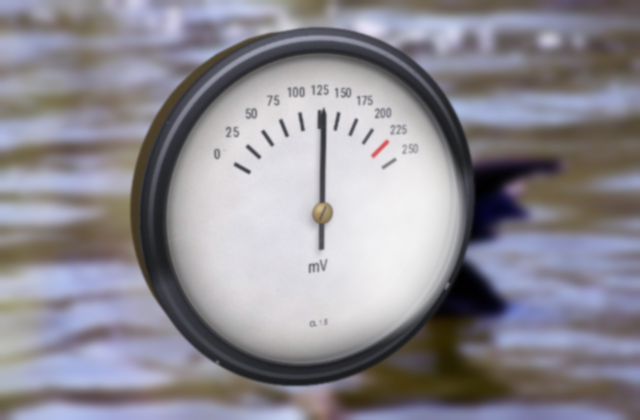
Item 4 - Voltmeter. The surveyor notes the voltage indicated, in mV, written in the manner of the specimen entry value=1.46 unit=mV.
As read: value=125 unit=mV
